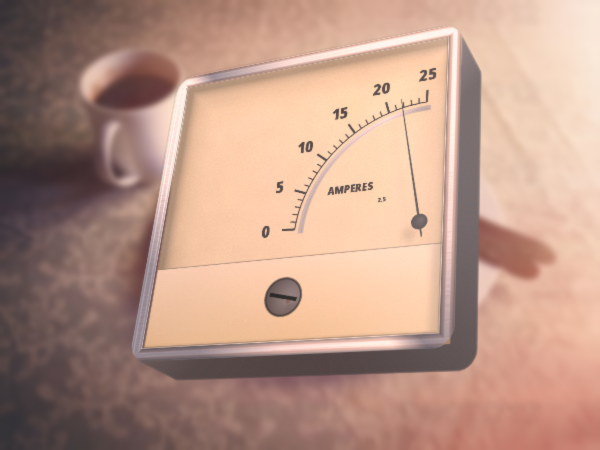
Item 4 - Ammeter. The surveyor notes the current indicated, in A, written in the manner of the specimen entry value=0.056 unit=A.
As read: value=22 unit=A
